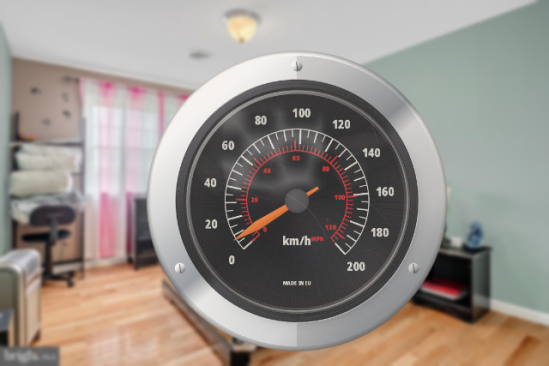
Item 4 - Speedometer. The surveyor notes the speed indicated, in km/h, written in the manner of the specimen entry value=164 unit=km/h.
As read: value=7.5 unit=km/h
